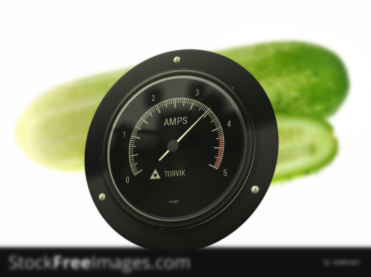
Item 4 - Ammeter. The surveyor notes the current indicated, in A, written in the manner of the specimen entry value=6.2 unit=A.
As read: value=3.5 unit=A
